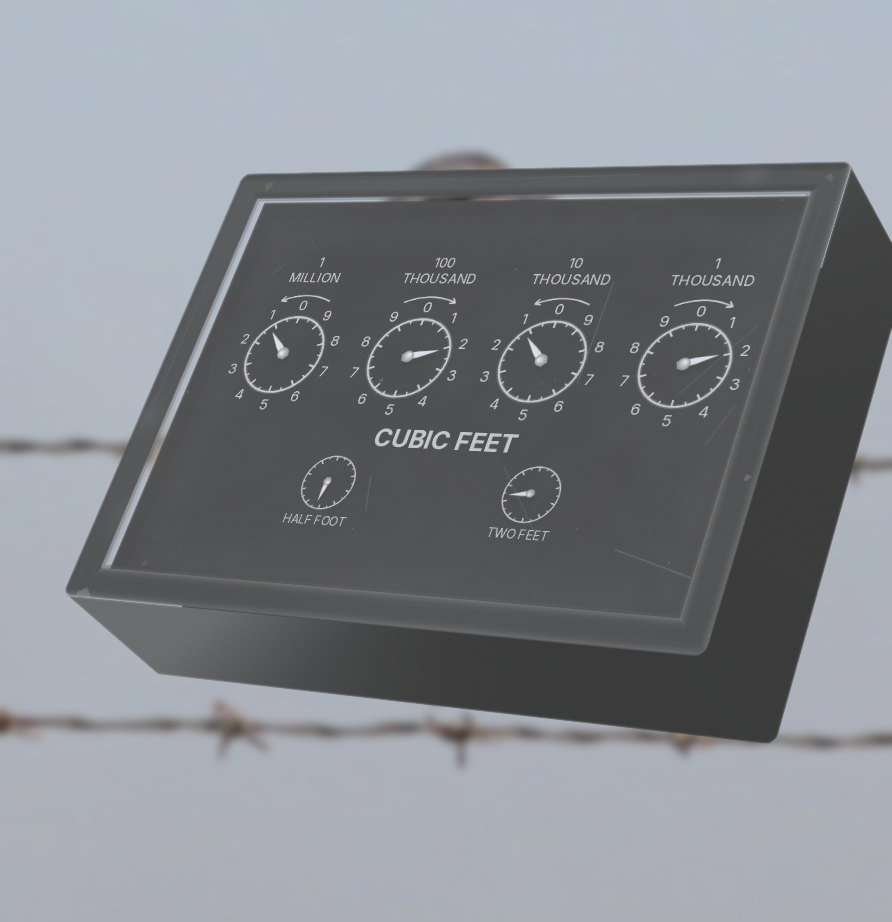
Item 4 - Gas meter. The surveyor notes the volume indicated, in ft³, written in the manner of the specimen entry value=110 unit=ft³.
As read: value=121200 unit=ft³
